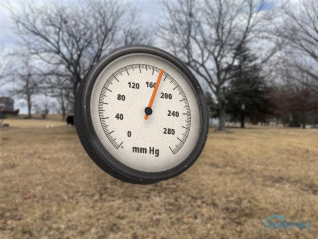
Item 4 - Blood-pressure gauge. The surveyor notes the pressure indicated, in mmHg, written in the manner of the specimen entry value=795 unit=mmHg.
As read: value=170 unit=mmHg
